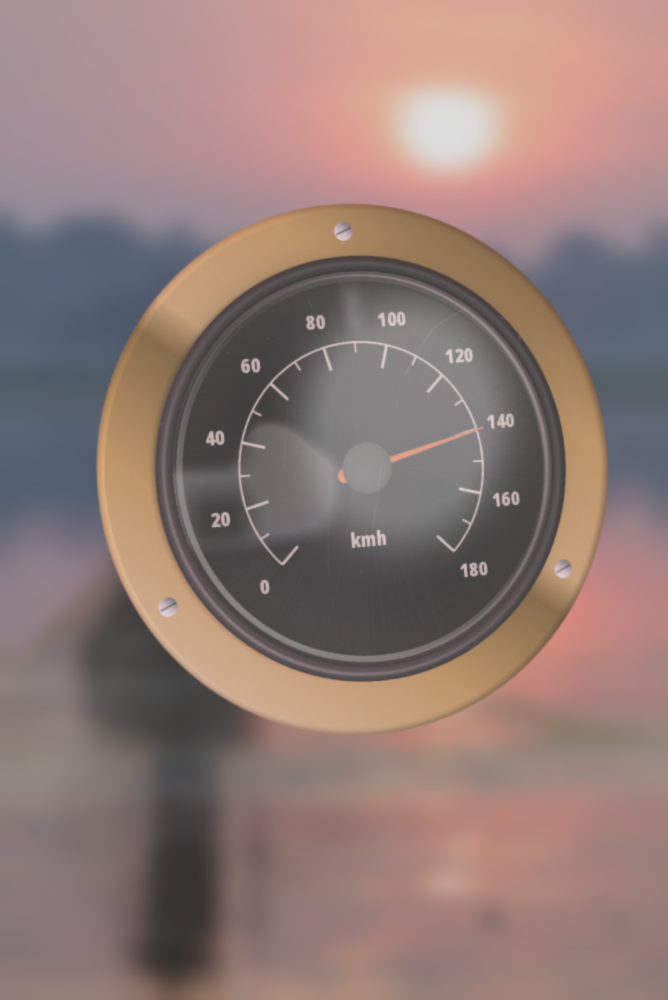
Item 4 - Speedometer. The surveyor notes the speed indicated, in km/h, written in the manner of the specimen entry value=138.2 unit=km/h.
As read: value=140 unit=km/h
